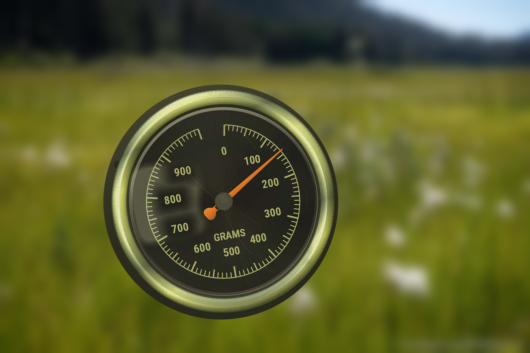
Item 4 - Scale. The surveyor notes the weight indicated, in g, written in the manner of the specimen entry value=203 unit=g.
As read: value=140 unit=g
